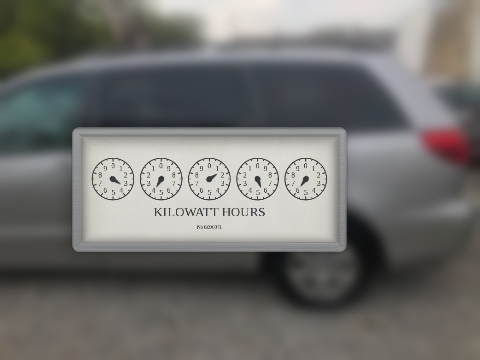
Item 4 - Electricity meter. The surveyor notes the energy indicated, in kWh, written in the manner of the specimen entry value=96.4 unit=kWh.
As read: value=34156 unit=kWh
